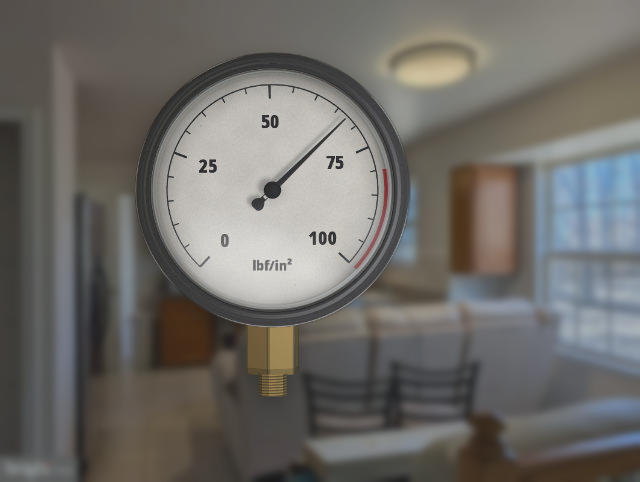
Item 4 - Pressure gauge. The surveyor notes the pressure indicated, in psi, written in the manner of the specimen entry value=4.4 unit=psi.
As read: value=67.5 unit=psi
